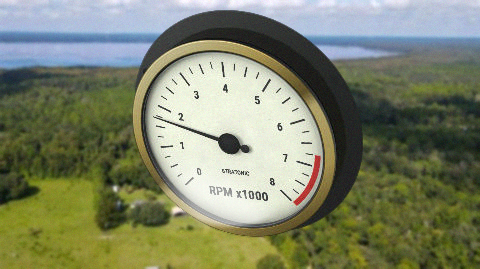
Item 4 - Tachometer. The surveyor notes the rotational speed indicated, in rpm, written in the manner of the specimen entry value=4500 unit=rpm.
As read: value=1750 unit=rpm
